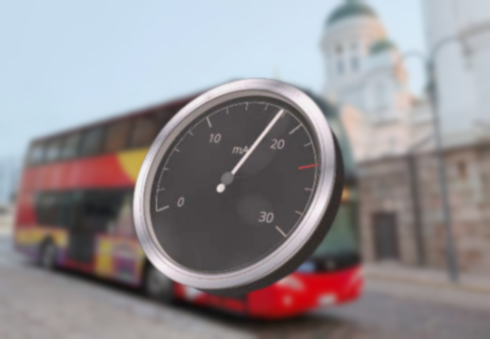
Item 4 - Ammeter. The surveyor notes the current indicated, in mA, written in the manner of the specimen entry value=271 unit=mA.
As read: value=18 unit=mA
